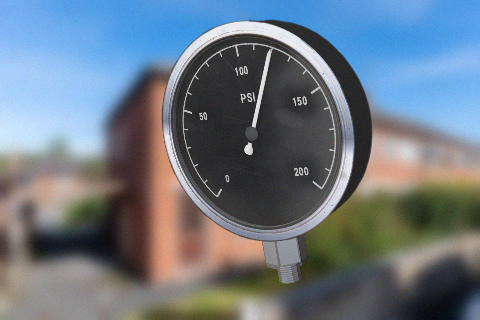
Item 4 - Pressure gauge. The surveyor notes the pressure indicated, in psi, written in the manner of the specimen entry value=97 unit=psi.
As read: value=120 unit=psi
